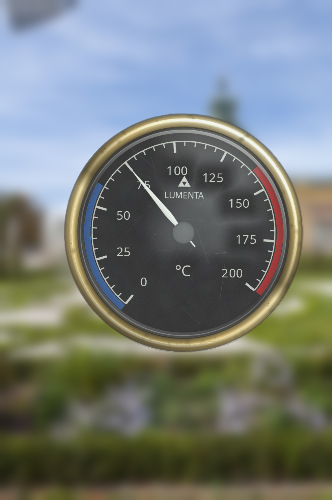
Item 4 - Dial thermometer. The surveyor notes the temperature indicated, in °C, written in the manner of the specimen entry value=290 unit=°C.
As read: value=75 unit=°C
